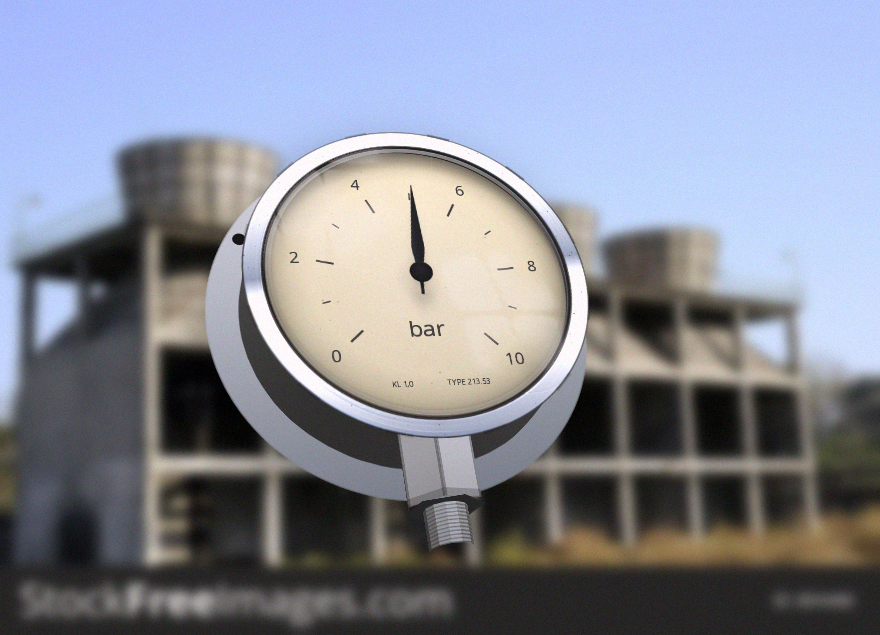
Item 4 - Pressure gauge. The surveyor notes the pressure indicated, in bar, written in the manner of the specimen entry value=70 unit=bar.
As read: value=5 unit=bar
